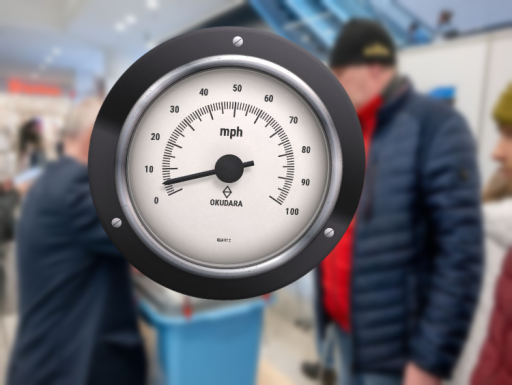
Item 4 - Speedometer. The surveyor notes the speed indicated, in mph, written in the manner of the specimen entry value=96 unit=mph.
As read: value=5 unit=mph
